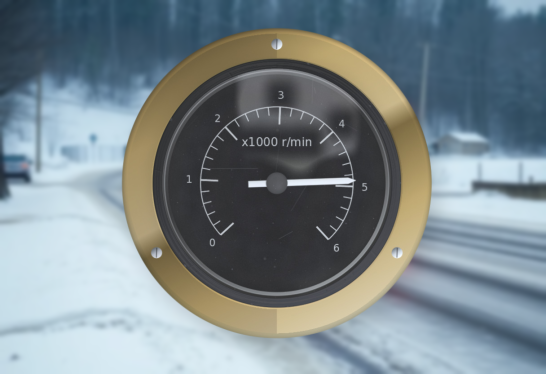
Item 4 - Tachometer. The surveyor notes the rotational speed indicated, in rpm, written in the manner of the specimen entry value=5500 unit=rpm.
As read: value=4900 unit=rpm
